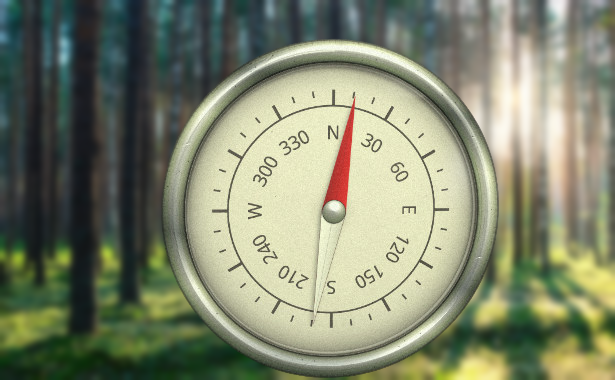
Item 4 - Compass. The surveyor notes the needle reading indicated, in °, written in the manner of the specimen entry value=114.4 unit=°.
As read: value=10 unit=°
